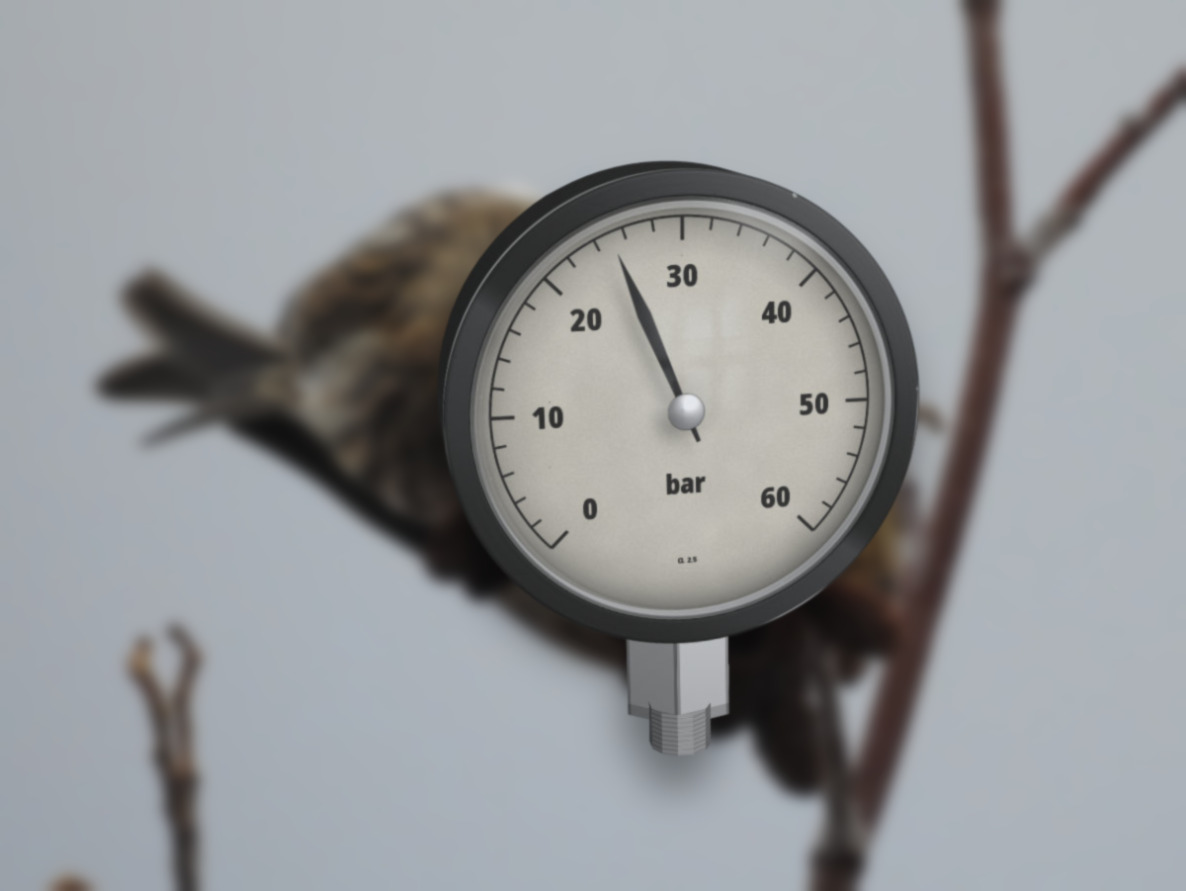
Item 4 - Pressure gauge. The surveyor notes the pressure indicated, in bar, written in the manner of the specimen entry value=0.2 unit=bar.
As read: value=25 unit=bar
